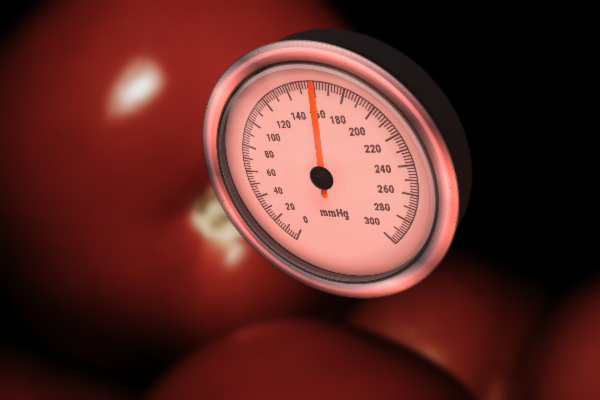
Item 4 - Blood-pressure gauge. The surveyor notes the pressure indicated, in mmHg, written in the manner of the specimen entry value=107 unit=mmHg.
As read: value=160 unit=mmHg
